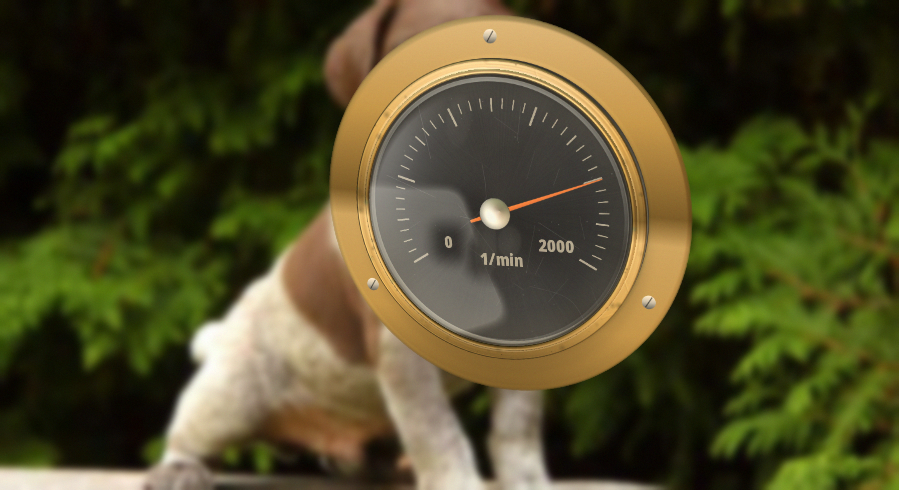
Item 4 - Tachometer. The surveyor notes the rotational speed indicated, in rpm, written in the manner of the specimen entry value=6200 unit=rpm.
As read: value=1600 unit=rpm
